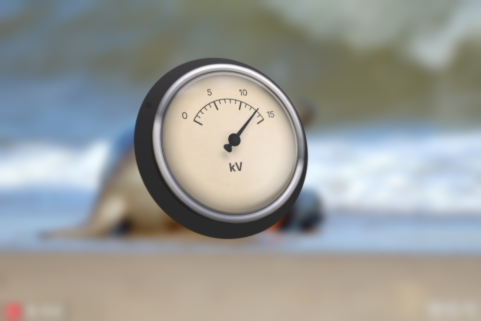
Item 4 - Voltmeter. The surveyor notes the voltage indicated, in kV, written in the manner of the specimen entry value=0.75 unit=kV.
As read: value=13 unit=kV
